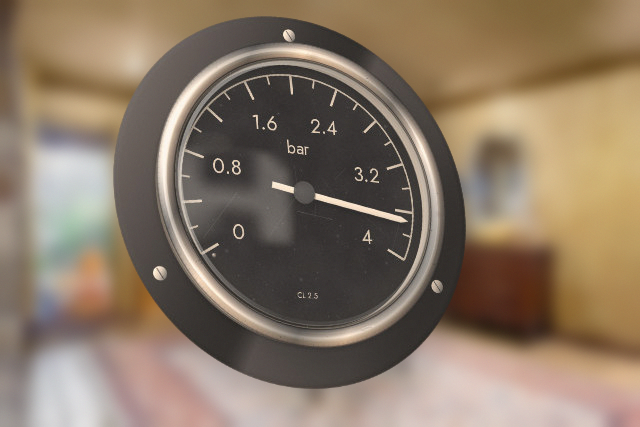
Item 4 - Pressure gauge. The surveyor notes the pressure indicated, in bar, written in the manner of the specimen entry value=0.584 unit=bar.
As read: value=3.7 unit=bar
